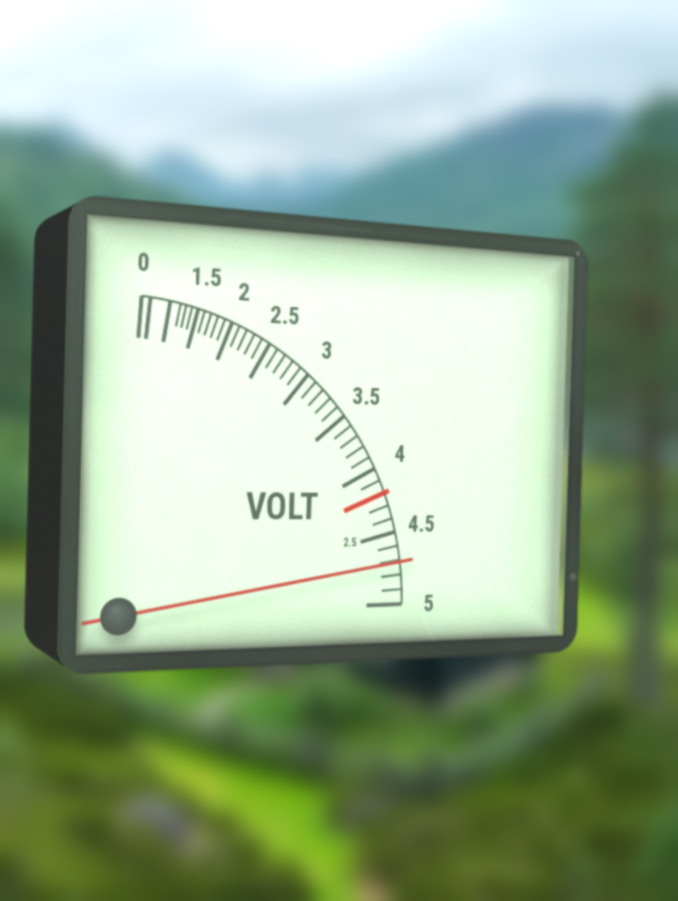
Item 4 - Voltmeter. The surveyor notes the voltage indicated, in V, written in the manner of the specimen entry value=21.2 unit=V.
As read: value=4.7 unit=V
